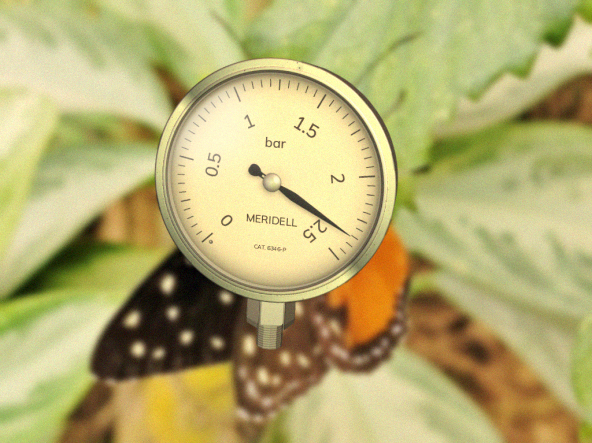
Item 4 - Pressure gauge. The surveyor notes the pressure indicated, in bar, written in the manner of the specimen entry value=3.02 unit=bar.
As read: value=2.35 unit=bar
